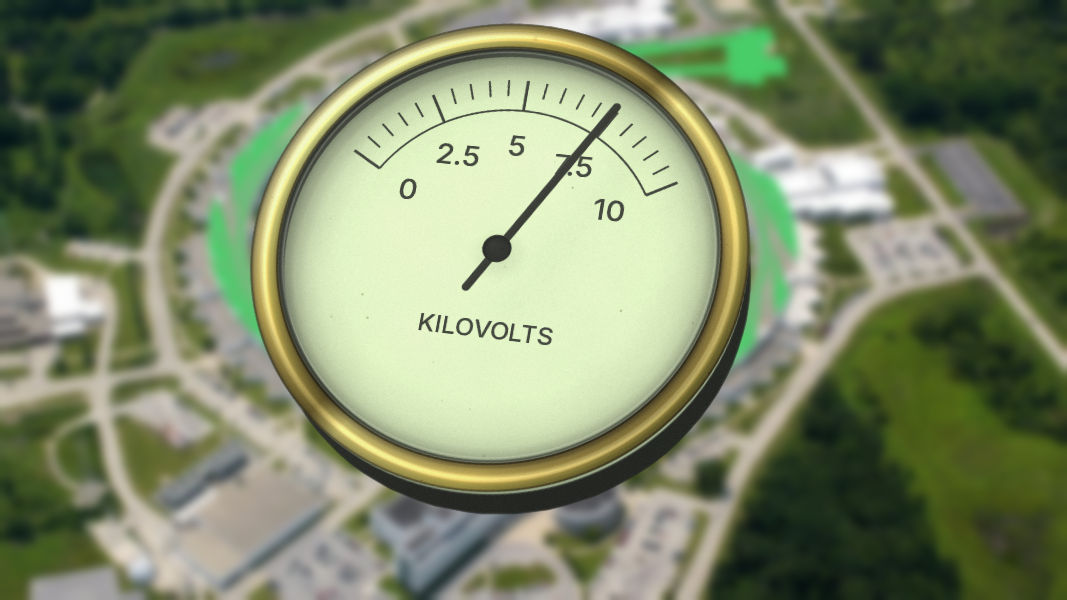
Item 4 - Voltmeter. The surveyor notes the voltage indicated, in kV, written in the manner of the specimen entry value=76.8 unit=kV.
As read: value=7.5 unit=kV
